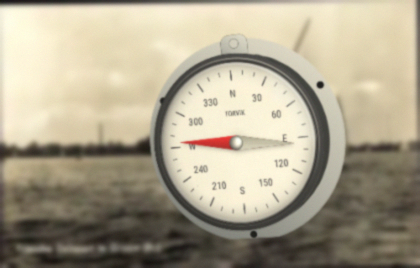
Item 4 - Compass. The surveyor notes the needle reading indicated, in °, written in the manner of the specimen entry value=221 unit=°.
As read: value=275 unit=°
